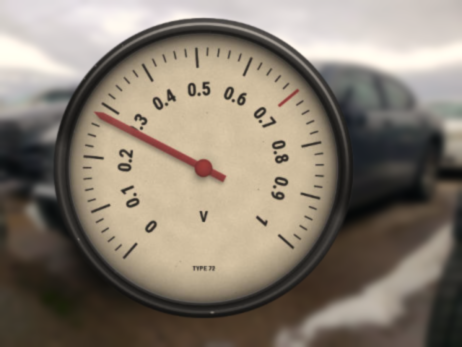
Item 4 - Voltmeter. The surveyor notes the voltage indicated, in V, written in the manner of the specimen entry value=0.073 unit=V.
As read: value=0.28 unit=V
